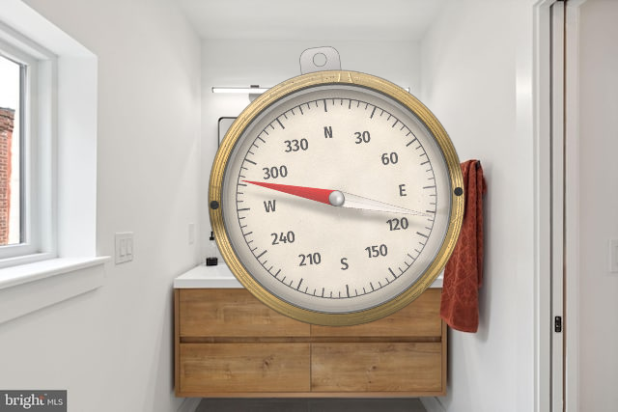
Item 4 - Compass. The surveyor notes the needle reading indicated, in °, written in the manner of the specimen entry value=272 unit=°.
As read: value=287.5 unit=°
